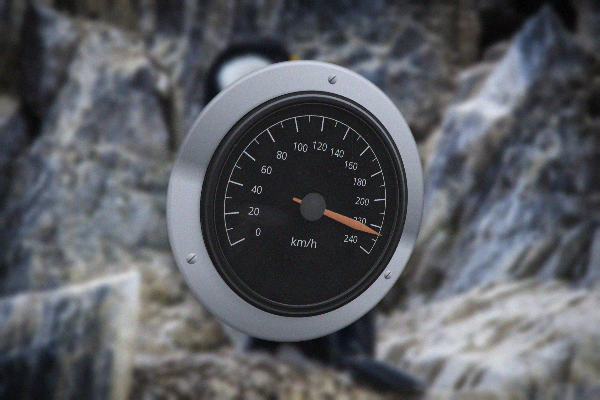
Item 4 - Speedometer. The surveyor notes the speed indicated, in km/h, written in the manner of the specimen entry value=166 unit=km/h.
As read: value=225 unit=km/h
